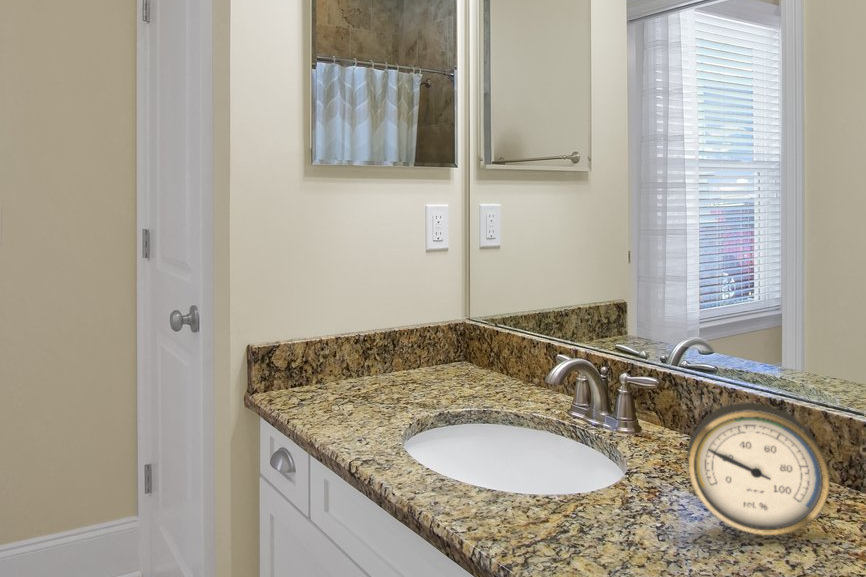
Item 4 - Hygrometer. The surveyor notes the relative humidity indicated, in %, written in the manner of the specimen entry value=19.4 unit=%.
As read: value=20 unit=%
